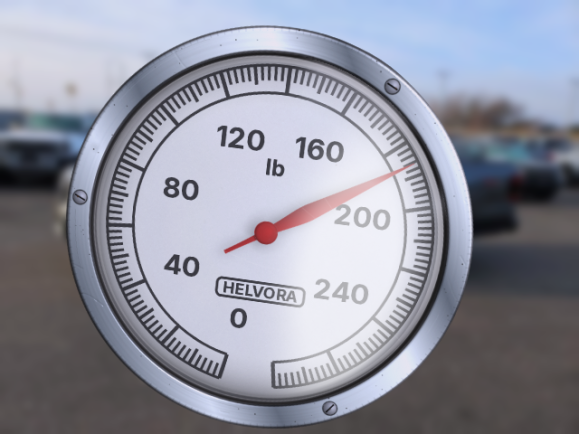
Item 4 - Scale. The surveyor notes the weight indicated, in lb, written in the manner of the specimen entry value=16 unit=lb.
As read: value=186 unit=lb
